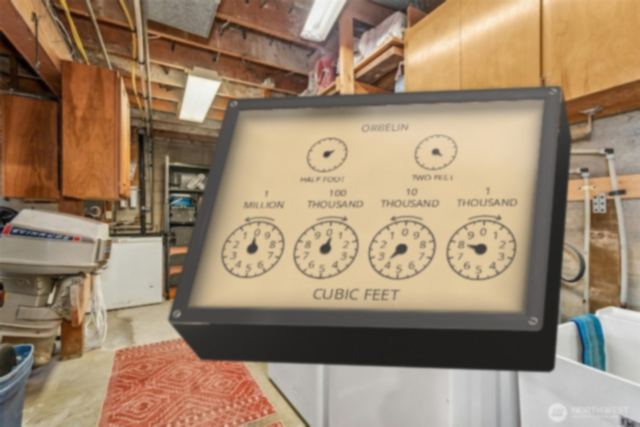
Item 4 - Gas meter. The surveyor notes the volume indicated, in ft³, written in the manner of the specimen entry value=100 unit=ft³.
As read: value=3800 unit=ft³
